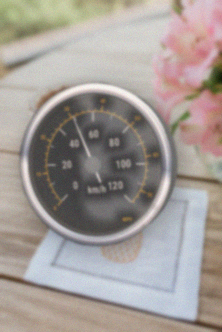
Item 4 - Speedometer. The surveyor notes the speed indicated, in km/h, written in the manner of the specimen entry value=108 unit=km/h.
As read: value=50 unit=km/h
